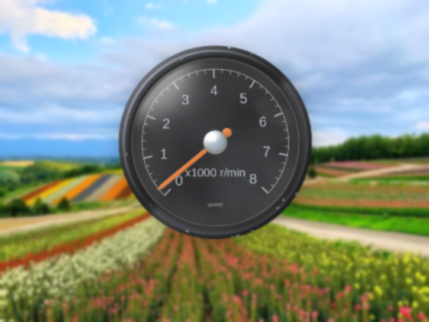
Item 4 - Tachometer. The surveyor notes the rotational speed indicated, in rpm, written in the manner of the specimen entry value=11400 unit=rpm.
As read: value=200 unit=rpm
